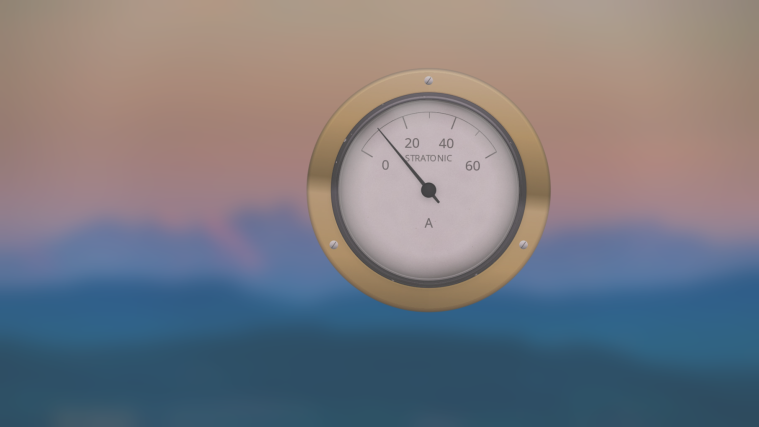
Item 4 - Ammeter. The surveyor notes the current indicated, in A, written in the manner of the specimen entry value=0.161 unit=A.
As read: value=10 unit=A
